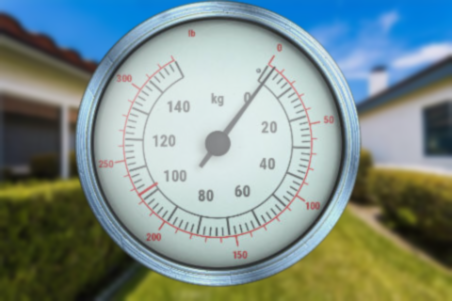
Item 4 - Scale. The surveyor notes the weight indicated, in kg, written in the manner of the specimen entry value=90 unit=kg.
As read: value=2 unit=kg
